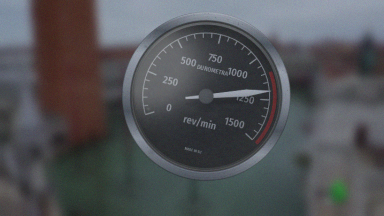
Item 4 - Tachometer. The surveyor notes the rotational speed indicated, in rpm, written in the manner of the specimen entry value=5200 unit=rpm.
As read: value=1200 unit=rpm
